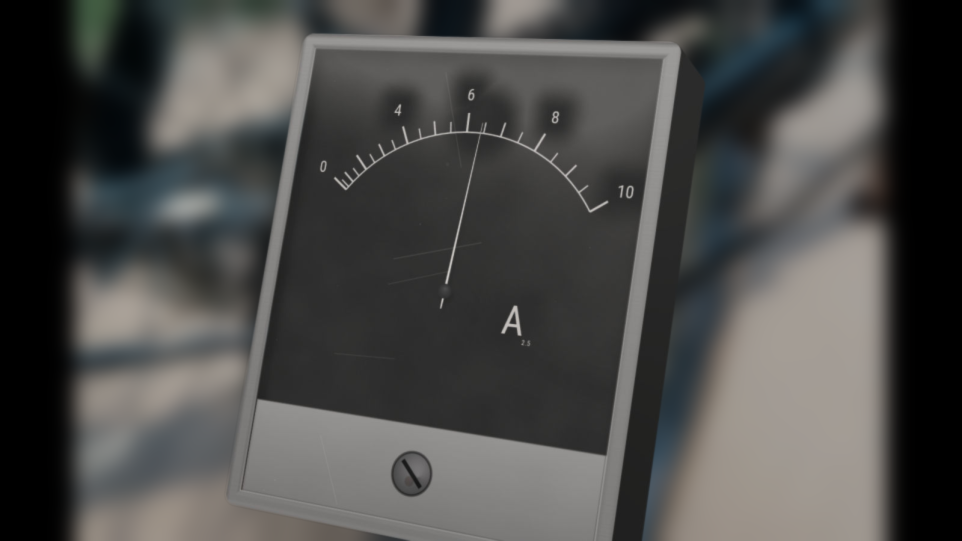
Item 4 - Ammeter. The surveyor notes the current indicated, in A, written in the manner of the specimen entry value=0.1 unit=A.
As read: value=6.5 unit=A
